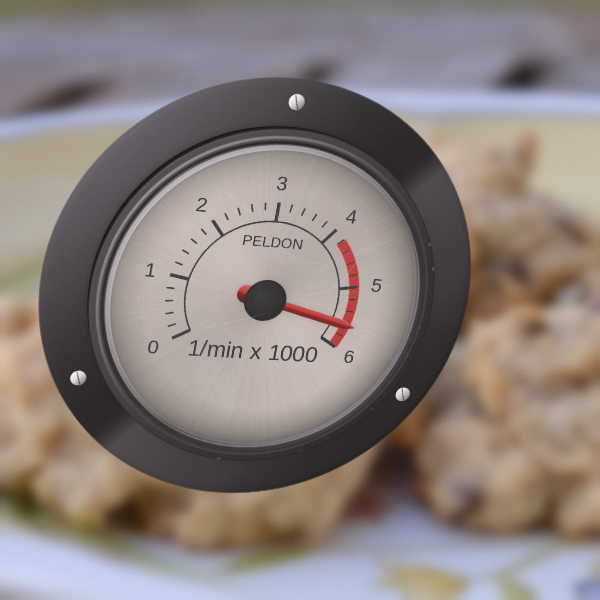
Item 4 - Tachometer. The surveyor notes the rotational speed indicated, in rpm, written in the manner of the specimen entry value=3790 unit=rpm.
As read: value=5600 unit=rpm
